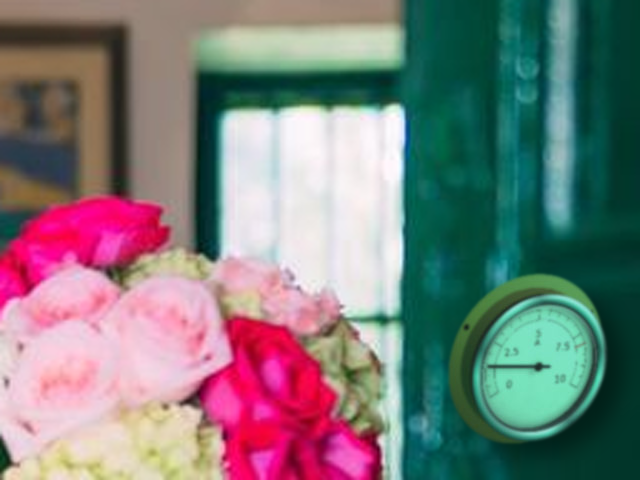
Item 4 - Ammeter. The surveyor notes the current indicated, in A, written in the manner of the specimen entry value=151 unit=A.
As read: value=1.5 unit=A
